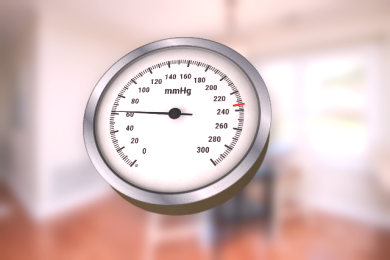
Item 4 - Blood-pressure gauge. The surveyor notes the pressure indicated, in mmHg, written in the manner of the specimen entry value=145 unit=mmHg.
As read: value=60 unit=mmHg
